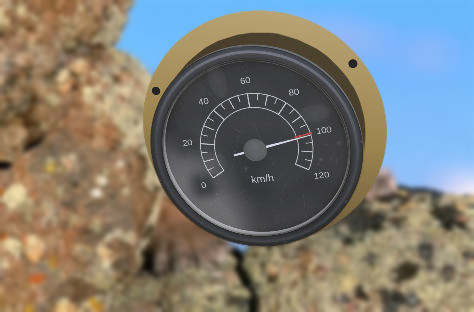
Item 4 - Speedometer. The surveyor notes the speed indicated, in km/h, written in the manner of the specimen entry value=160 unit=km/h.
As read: value=100 unit=km/h
